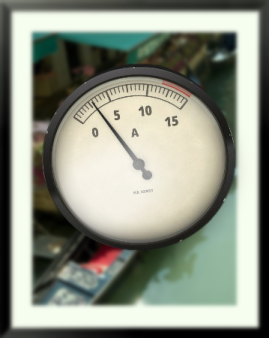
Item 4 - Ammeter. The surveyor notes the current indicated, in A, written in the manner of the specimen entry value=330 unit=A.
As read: value=3 unit=A
